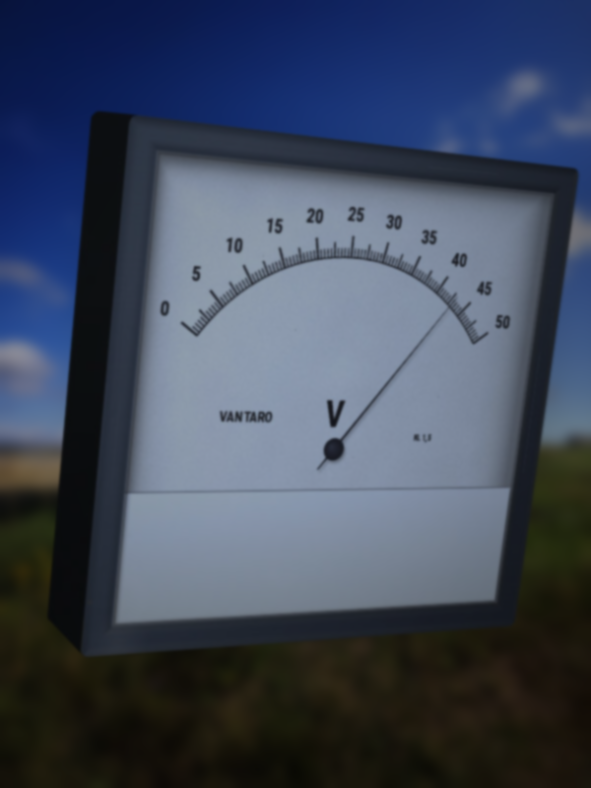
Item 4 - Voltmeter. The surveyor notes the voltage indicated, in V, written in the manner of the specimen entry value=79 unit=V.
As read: value=42.5 unit=V
